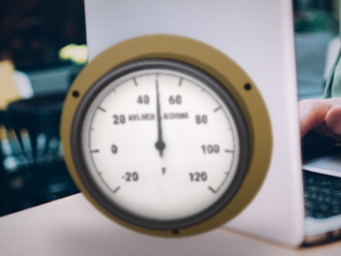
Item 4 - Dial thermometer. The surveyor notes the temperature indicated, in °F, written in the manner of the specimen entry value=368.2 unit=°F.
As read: value=50 unit=°F
